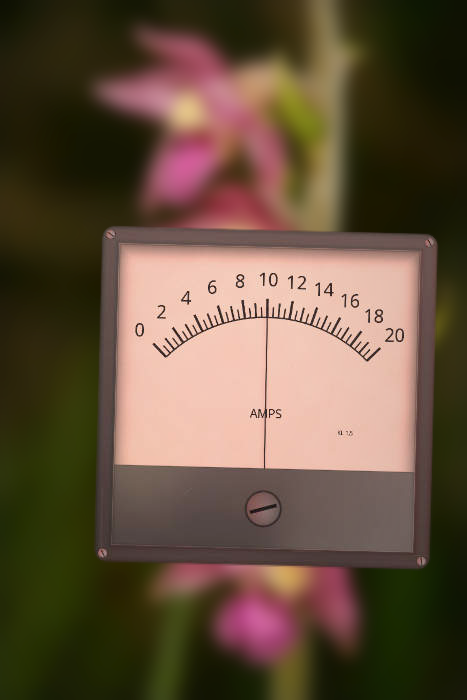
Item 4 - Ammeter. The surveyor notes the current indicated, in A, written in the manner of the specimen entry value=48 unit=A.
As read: value=10 unit=A
